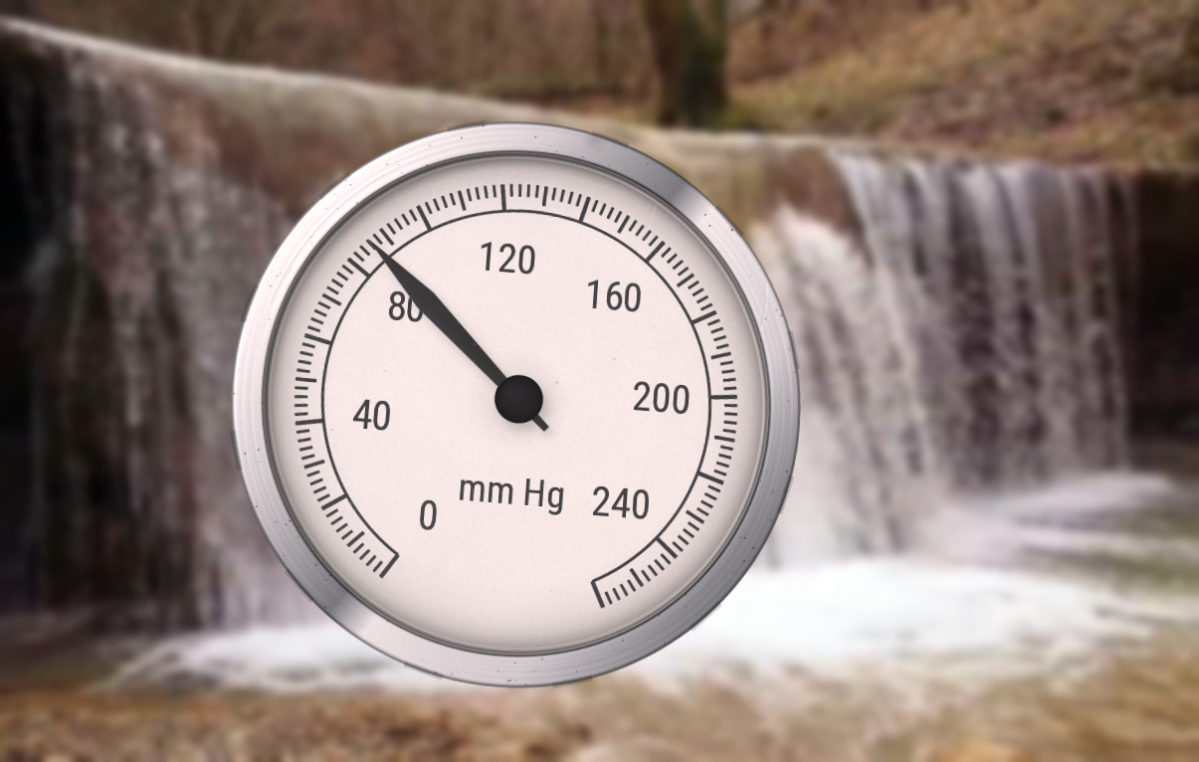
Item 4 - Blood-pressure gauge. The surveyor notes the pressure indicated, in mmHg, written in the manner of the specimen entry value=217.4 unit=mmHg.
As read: value=86 unit=mmHg
